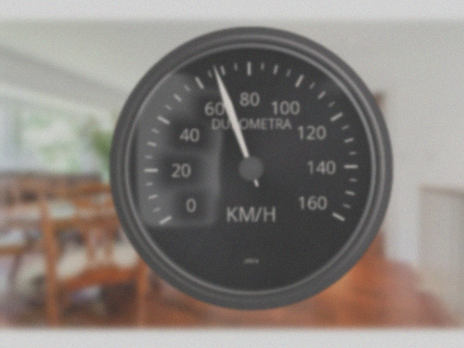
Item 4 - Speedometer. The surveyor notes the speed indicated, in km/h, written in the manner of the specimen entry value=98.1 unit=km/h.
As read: value=67.5 unit=km/h
